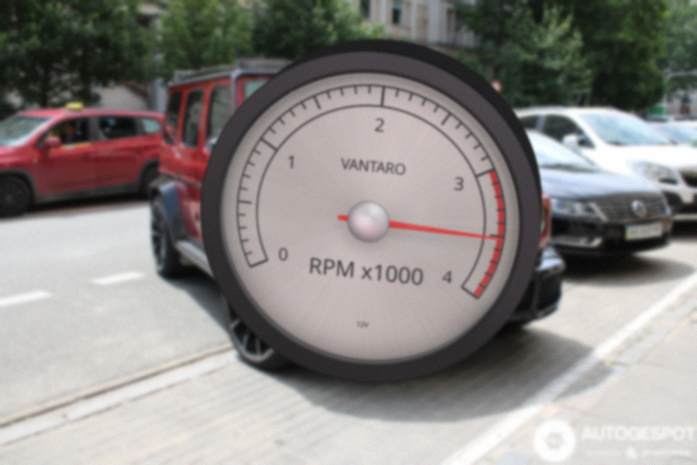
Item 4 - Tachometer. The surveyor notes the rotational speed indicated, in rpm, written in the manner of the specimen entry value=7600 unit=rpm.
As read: value=3500 unit=rpm
